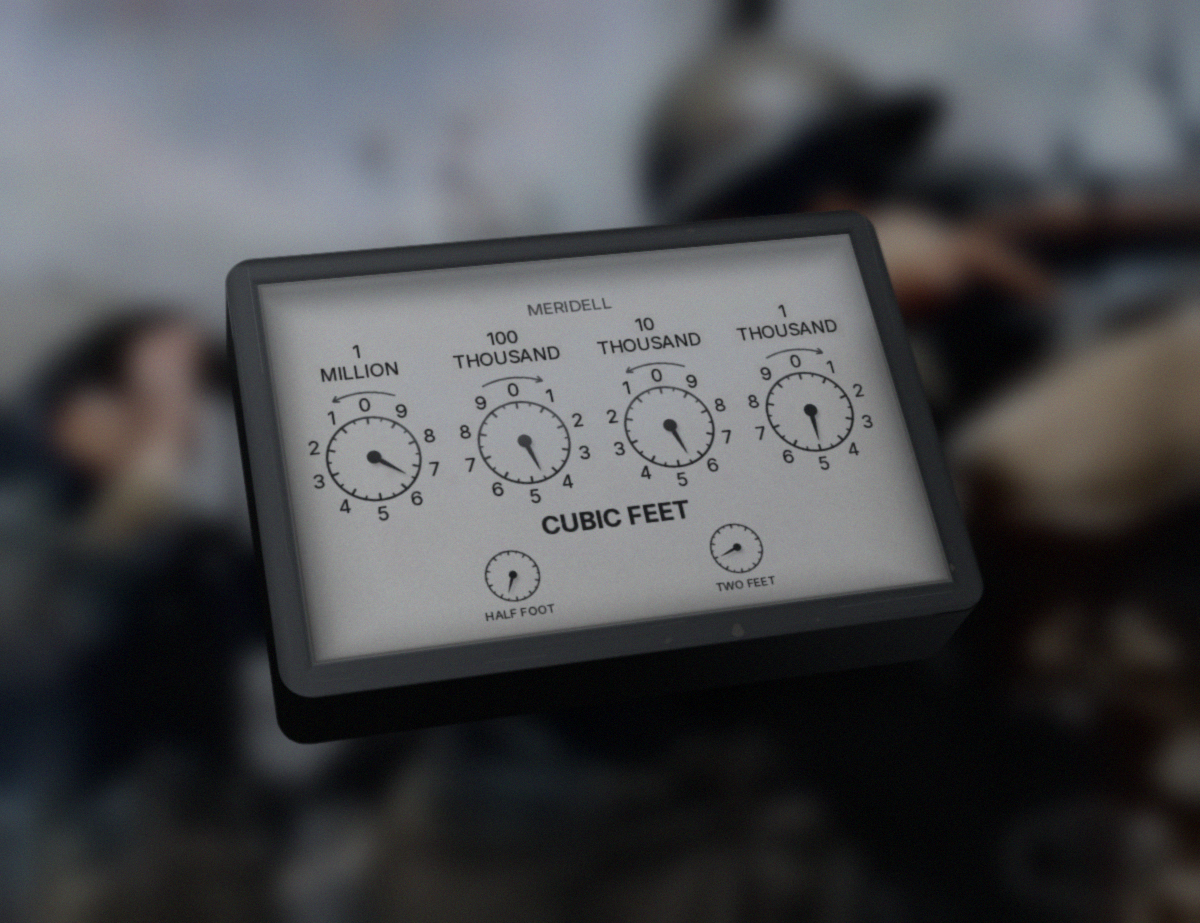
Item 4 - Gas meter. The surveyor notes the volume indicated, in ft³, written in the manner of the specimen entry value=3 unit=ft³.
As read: value=645500 unit=ft³
